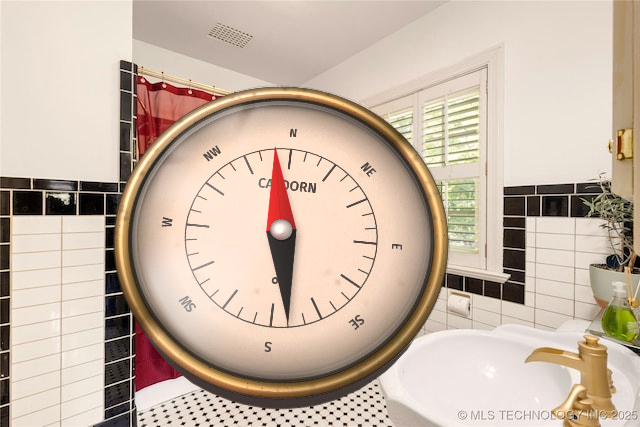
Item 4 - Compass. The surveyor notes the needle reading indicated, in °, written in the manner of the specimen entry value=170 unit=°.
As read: value=350 unit=°
